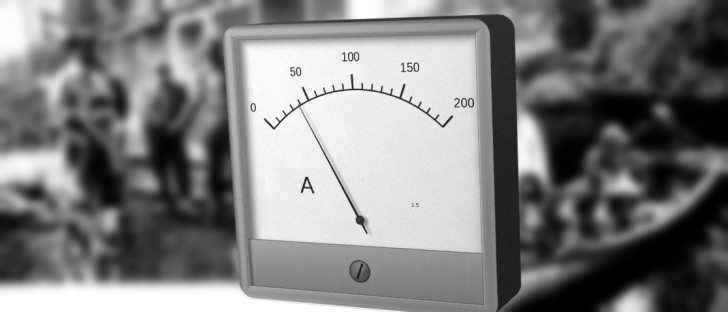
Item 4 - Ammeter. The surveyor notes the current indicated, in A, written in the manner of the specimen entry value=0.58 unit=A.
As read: value=40 unit=A
